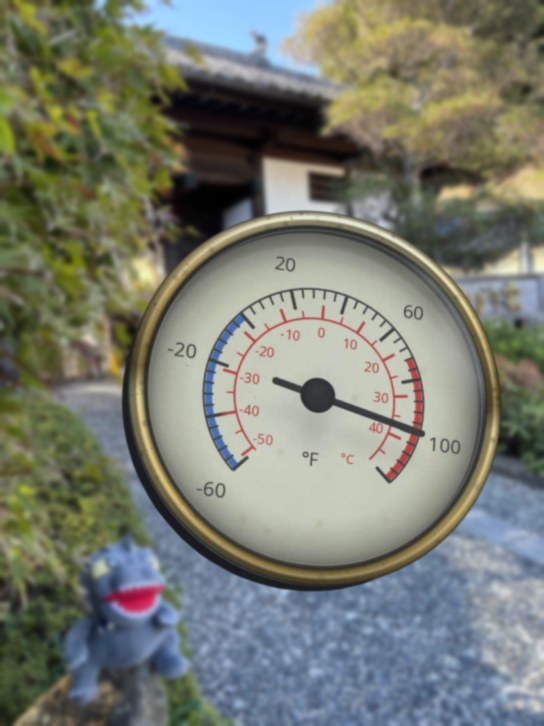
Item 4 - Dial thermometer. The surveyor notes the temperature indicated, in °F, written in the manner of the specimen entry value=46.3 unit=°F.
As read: value=100 unit=°F
